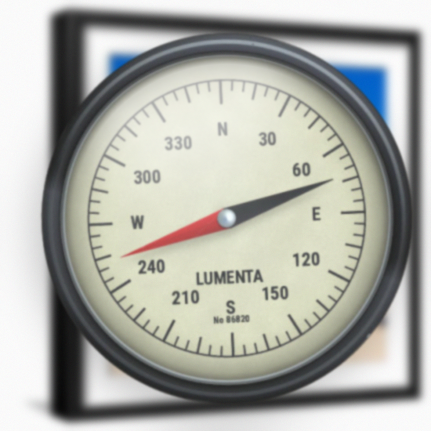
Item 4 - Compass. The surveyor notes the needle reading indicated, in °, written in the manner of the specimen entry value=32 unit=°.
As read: value=252.5 unit=°
